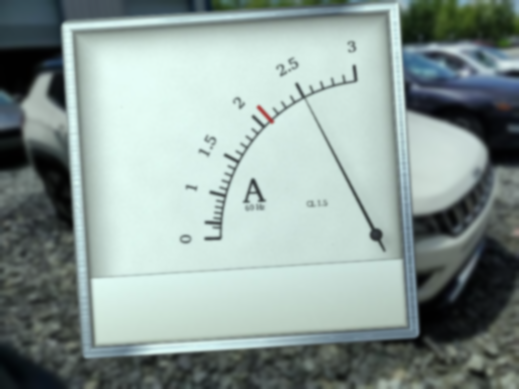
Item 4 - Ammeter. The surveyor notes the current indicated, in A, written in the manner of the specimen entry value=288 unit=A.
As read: value=2.5 unit=A
